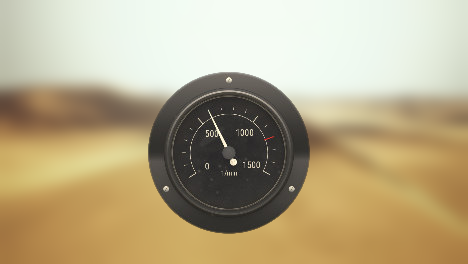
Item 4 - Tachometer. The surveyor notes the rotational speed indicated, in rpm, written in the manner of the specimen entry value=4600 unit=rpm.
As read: value=600 unit=rpm
